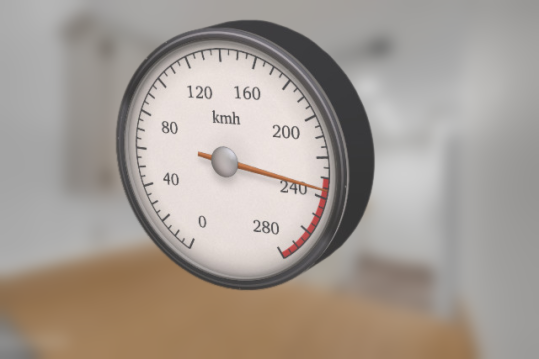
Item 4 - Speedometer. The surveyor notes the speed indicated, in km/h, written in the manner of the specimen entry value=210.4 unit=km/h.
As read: value=235 unit=km/h
